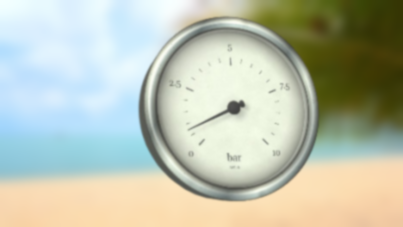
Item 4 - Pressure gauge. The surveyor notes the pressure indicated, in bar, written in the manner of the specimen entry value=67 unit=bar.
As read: value=0.75 unit=bar
